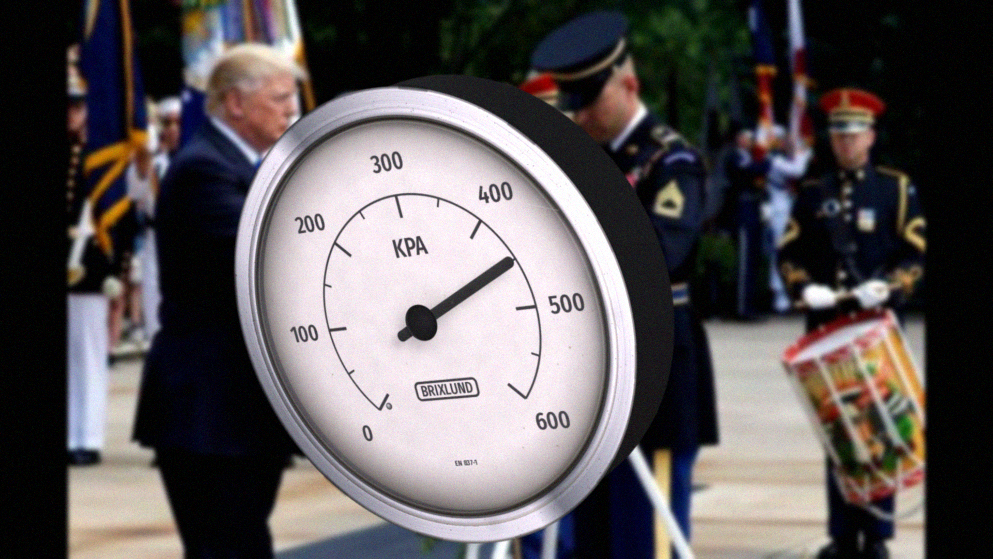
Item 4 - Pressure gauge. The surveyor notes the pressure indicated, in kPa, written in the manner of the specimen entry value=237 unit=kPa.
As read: value=450 unit=kPa
